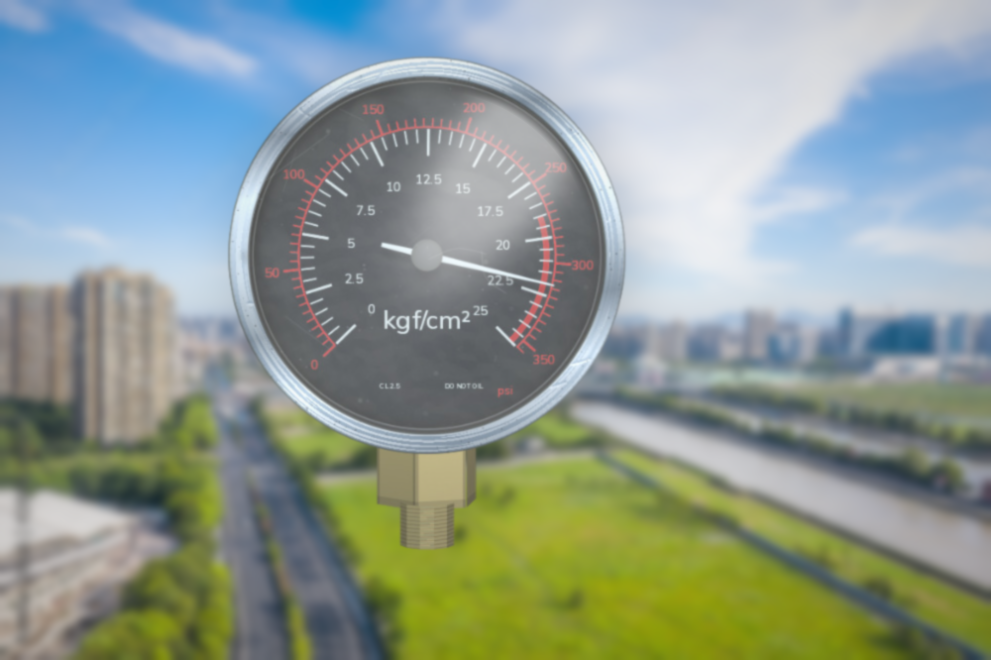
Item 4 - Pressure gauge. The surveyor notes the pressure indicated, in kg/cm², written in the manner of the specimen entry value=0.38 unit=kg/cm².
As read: value=22 unit=kg/cm²
